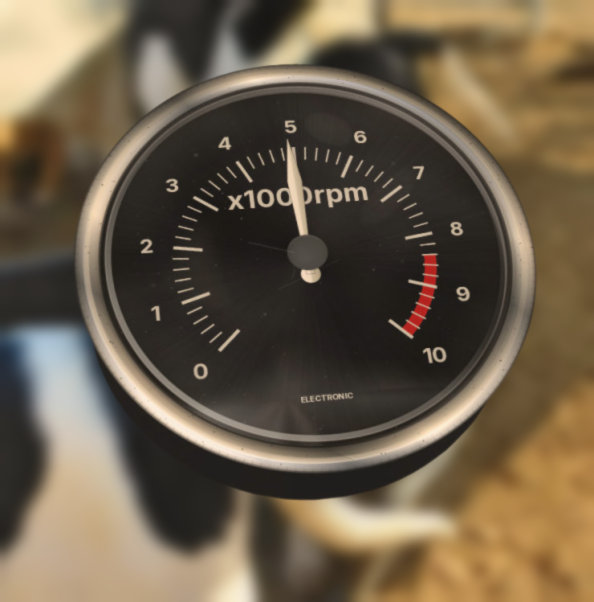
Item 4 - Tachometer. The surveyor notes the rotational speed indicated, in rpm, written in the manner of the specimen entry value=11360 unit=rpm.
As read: value=4900 unit=rpm
